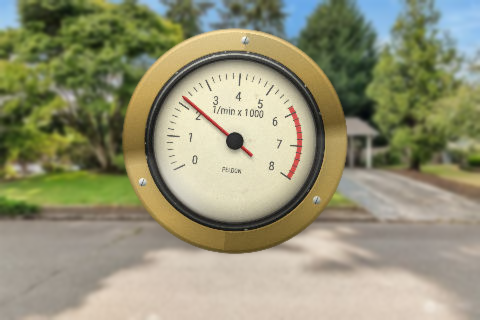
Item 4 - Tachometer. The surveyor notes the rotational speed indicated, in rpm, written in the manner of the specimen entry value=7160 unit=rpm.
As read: value=2200 unit=rpm
